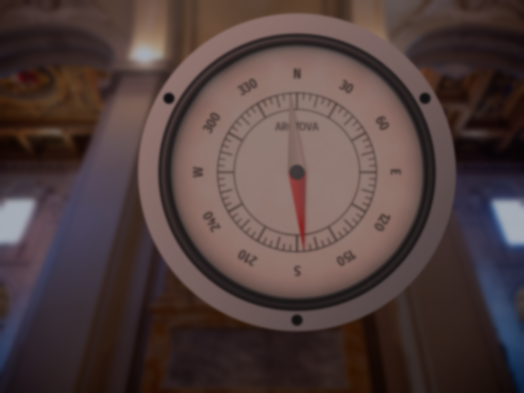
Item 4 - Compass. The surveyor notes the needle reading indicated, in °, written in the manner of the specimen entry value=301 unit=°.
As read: value=175 unit=°
